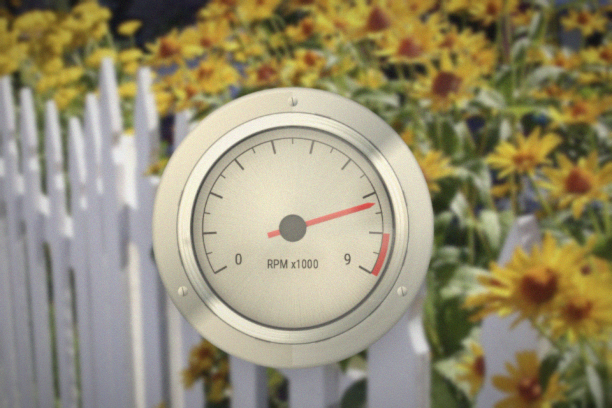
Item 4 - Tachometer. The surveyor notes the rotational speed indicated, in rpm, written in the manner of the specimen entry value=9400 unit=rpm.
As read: value=7250 unit=rpm
